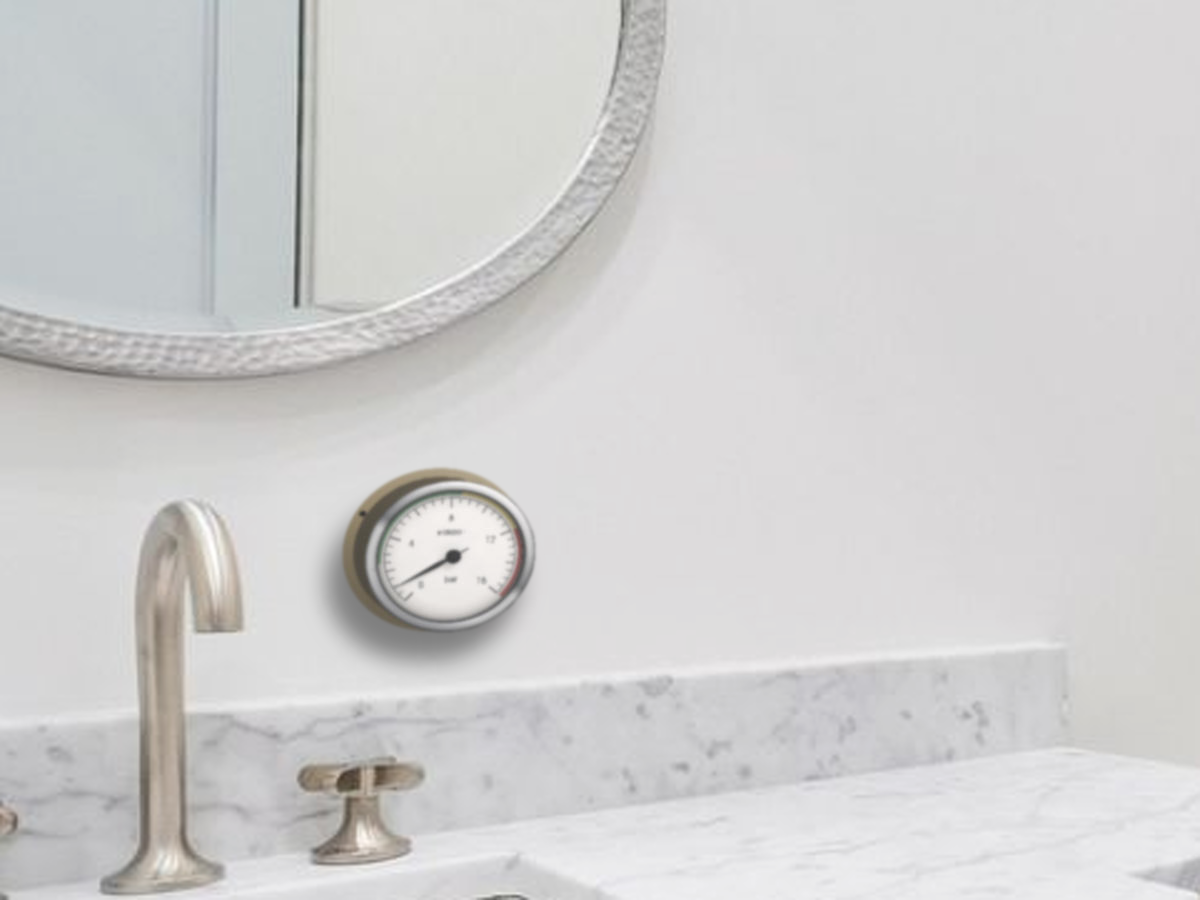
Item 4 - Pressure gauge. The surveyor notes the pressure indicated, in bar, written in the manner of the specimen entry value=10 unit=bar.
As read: value=1 unit=bar
